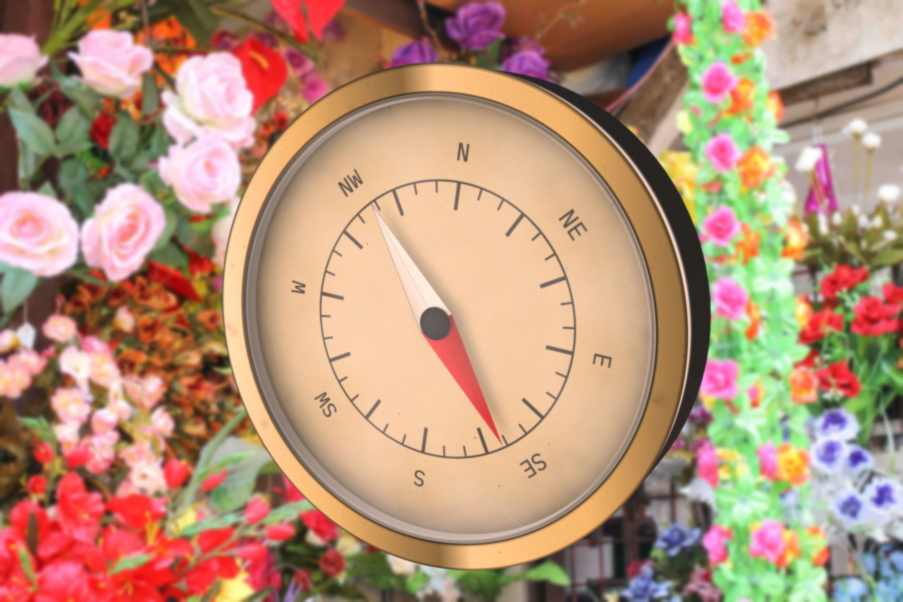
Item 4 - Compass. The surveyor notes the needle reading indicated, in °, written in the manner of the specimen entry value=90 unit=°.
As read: value=140 unit=°
